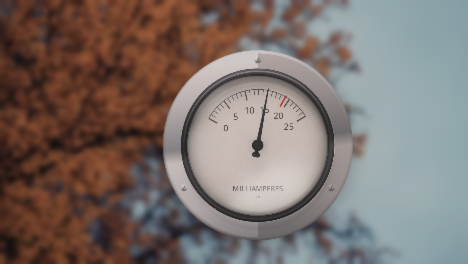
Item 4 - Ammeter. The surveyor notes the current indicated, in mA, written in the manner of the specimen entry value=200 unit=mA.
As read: value=15 unit=mA
